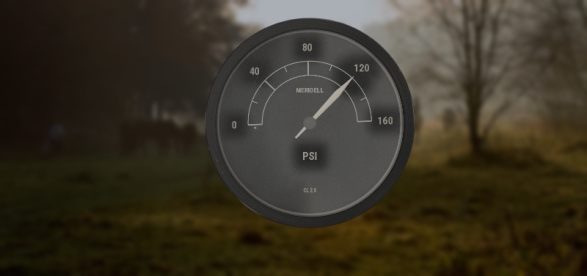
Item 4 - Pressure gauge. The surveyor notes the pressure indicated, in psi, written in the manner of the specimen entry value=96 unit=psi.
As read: value=120 unit=psi
